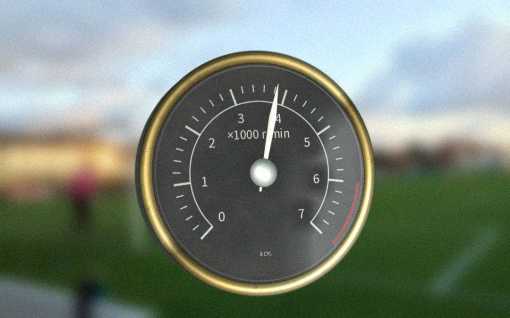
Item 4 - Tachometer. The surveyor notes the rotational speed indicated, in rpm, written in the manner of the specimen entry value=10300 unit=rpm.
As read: value=3800 unit=rpm
